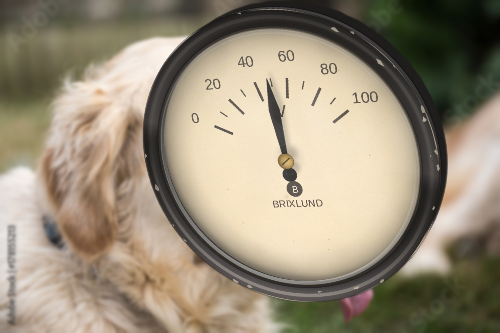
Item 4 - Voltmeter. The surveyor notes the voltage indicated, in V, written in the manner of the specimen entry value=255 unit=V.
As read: value=50 unit=V
